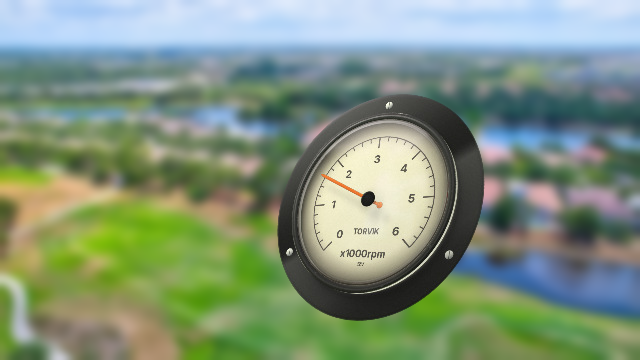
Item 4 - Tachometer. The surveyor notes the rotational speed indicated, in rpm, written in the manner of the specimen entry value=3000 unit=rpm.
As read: value=1600 unit=rpm
